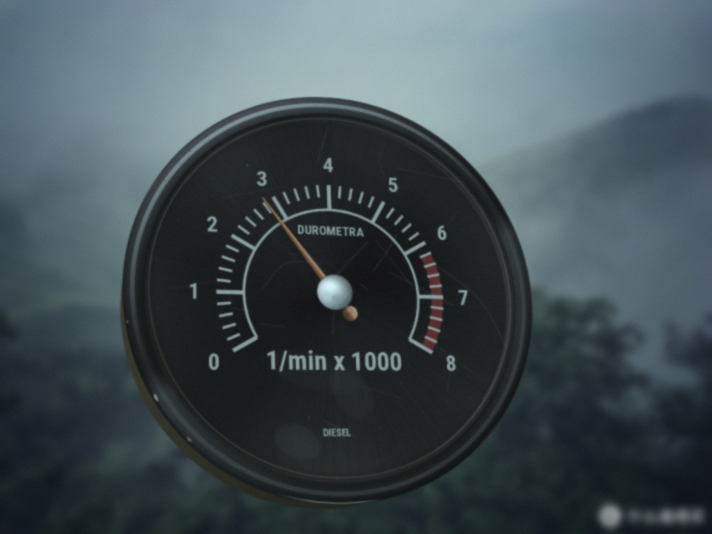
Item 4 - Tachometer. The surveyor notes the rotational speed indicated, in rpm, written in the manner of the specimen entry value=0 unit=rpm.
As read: value=2800 unit=rpm
